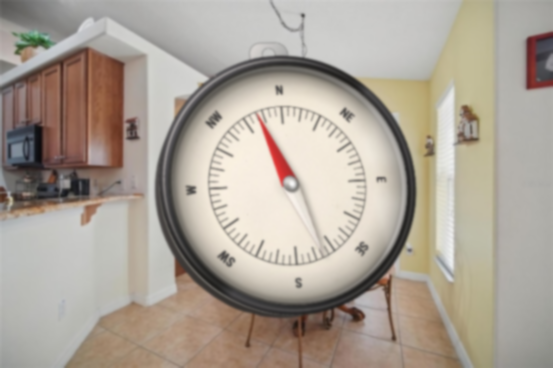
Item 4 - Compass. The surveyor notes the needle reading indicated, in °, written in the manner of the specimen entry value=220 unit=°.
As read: value=340 unit=°
